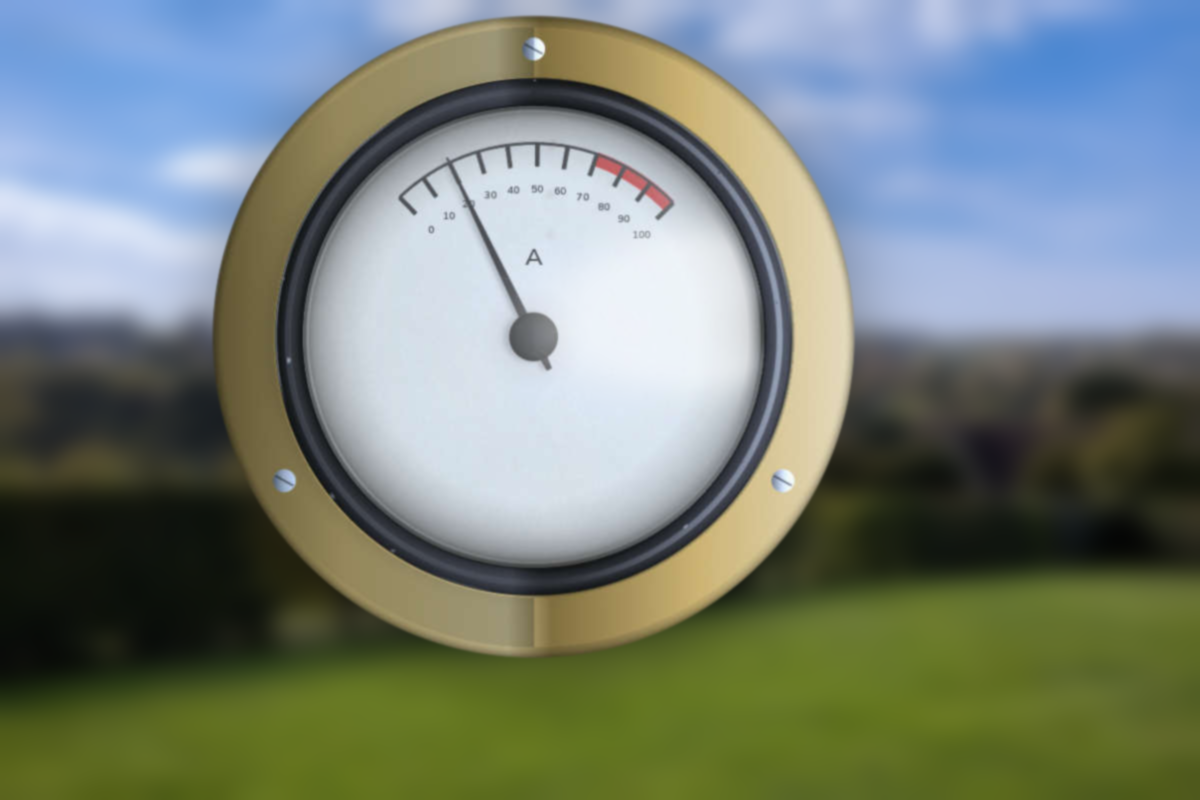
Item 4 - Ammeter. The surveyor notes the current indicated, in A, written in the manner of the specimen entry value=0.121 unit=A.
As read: value=20 unit=A
